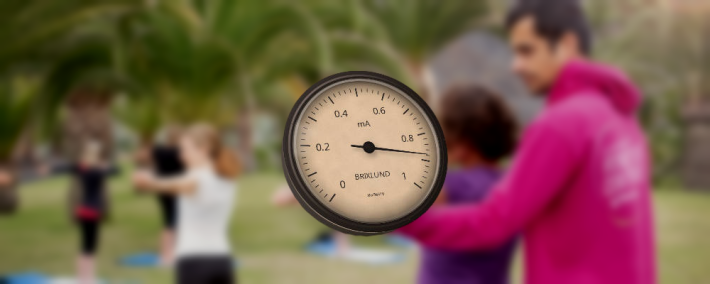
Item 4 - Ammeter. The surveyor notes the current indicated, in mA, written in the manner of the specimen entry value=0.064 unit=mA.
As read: value=0.88 unit=mA
